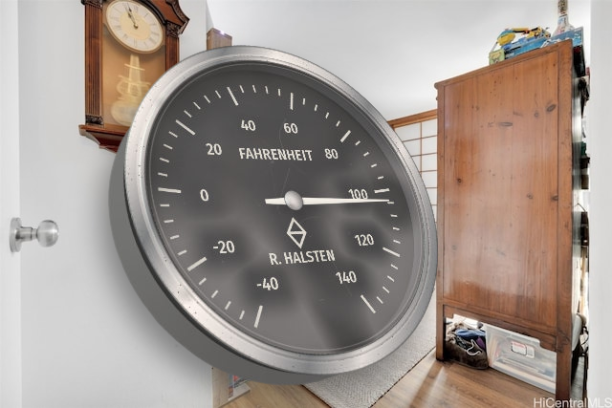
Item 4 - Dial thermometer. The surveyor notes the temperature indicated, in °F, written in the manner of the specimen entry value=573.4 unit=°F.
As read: value=104 unit=°F
